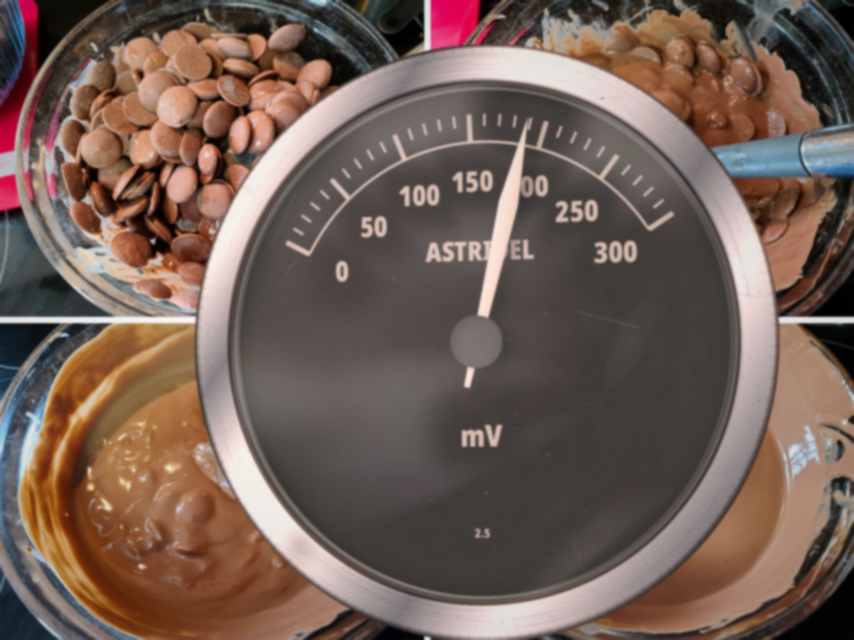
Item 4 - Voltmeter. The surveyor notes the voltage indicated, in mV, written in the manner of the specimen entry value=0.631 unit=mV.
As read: value=190 unit=mV
